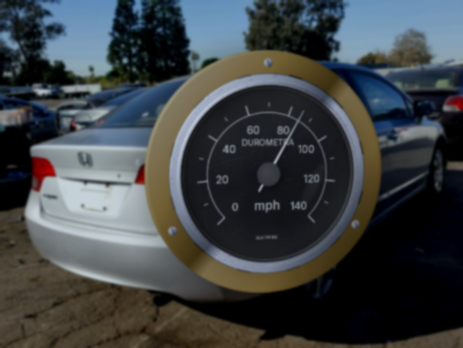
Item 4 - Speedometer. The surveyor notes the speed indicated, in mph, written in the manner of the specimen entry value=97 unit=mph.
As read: value=85 unit=mph
